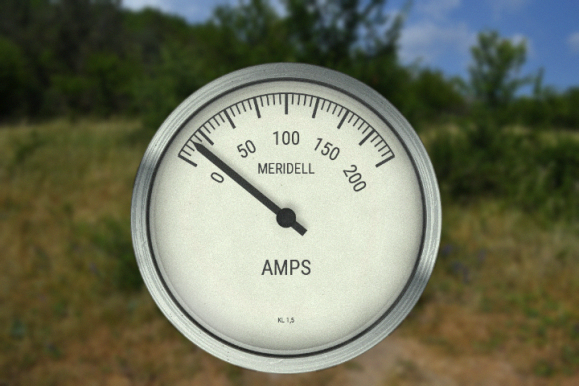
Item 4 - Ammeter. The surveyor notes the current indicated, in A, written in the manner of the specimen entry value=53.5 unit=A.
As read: value=15 unit=A
